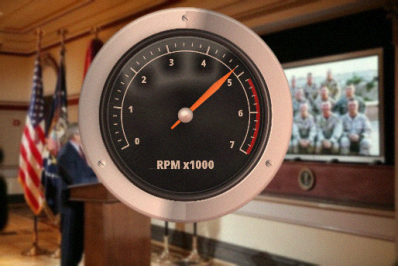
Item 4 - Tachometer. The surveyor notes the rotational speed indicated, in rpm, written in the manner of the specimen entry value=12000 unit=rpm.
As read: value=4800 unit=rpm
